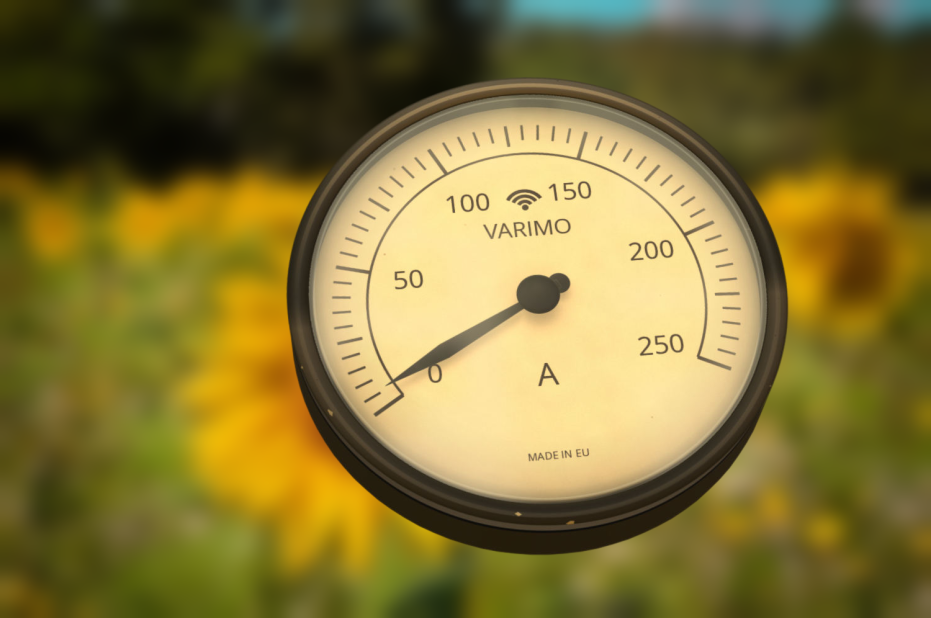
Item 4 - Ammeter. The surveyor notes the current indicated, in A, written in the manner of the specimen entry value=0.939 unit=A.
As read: value=5 unit=A
